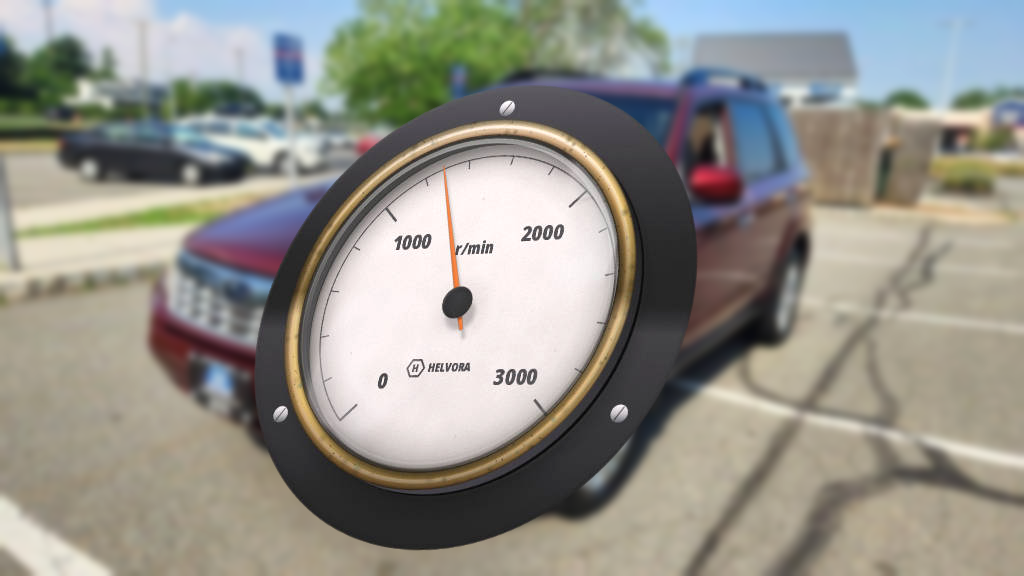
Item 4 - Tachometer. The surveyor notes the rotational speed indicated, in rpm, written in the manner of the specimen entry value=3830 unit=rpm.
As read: value=1300 unit=rpm
